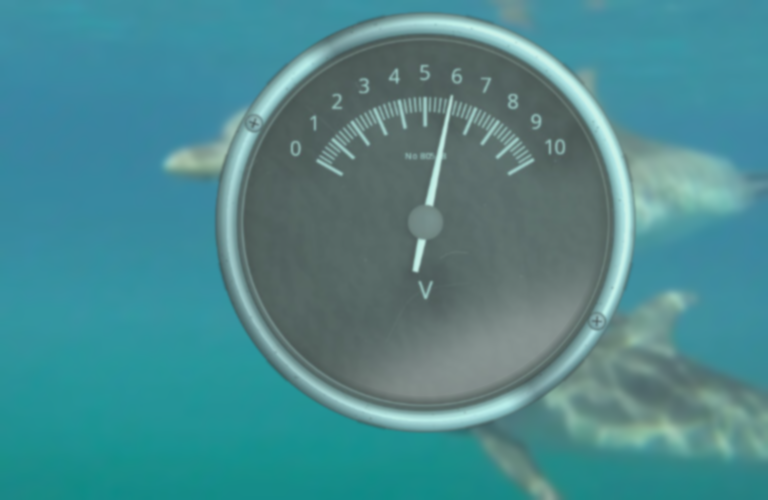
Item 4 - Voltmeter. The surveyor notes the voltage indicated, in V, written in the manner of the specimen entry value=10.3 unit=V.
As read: value=6 unit=V
